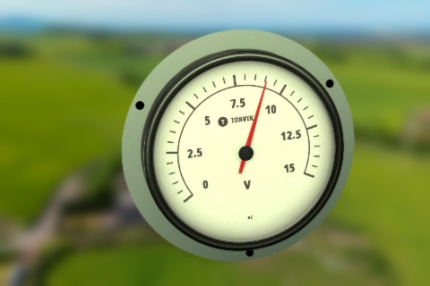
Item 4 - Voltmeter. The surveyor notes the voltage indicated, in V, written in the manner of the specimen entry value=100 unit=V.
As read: value=9 unit=V
